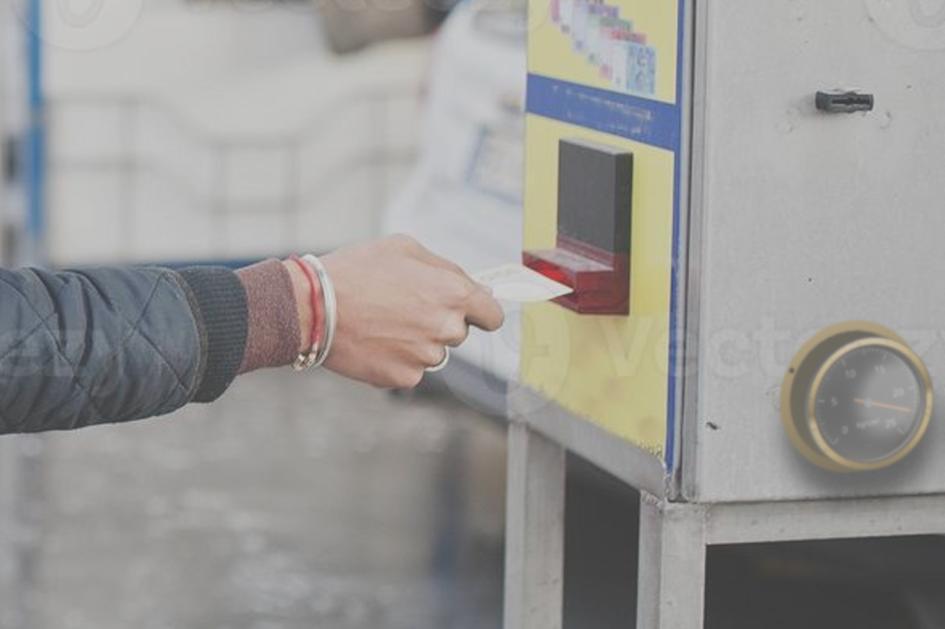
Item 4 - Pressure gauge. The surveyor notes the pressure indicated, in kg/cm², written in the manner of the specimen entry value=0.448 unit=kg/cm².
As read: value=22.5 unit=kg/cm²
